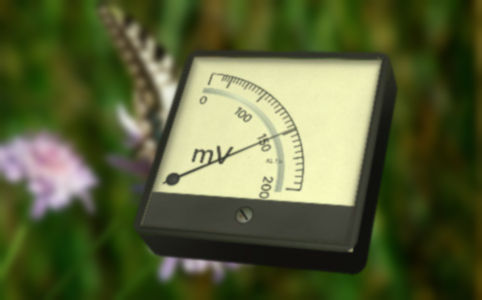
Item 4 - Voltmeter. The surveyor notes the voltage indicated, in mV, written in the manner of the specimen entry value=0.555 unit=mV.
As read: value=150 unit=mV
